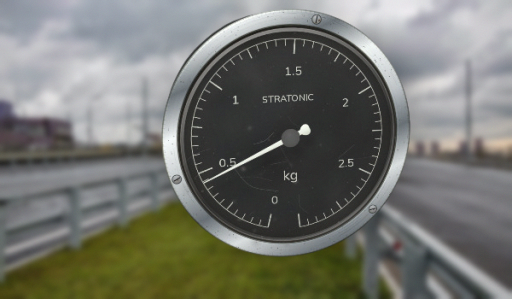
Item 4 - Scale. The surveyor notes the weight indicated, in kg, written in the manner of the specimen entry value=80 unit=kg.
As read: value=0.45 unit=kg
